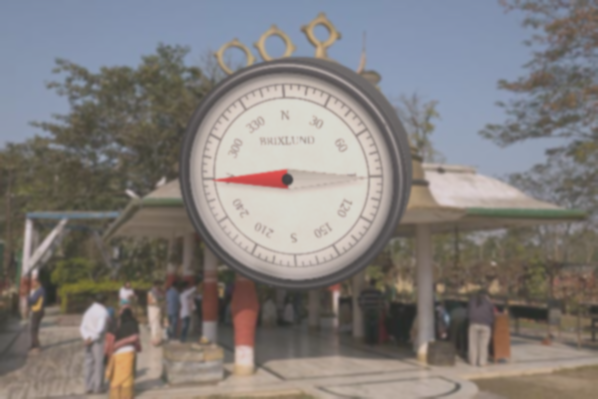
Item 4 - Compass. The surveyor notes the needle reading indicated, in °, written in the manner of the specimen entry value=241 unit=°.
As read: value=270 unit=°
